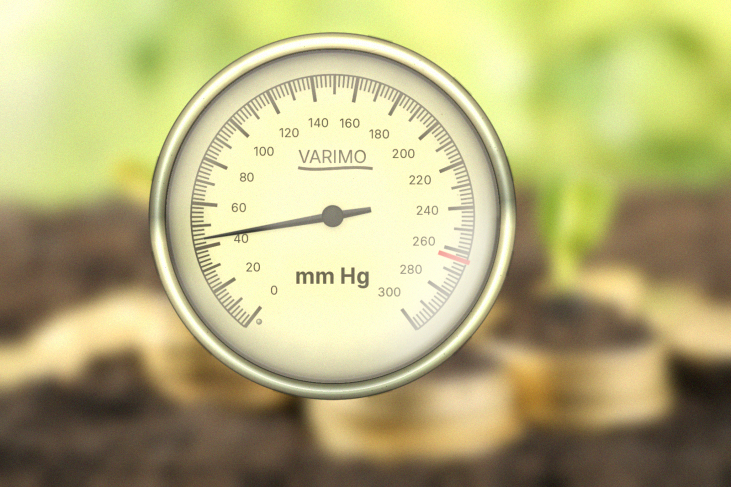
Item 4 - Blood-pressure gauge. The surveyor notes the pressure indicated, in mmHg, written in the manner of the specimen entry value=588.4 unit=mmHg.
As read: value=44 unit=mmHg
